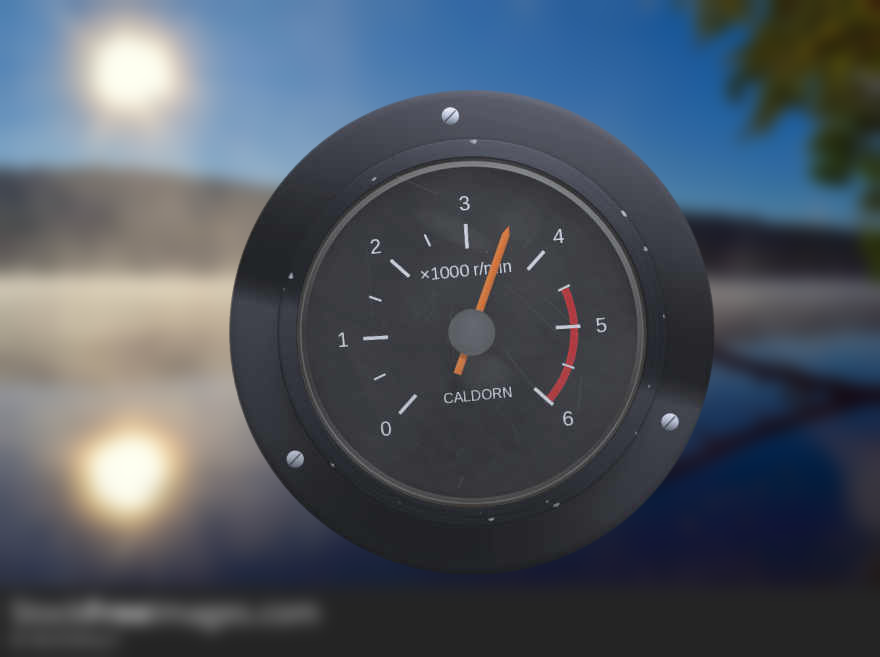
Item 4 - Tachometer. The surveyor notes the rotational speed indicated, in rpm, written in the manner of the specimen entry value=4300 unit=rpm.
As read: value=3500 unit=rpm
